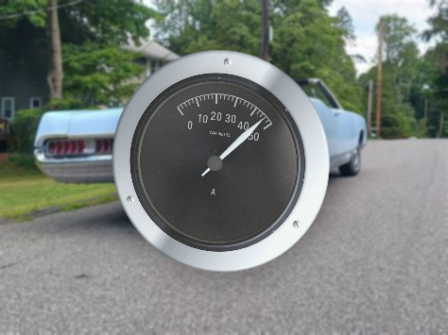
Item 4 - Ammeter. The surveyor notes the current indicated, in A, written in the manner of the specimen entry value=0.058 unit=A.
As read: value=46 unit=A
